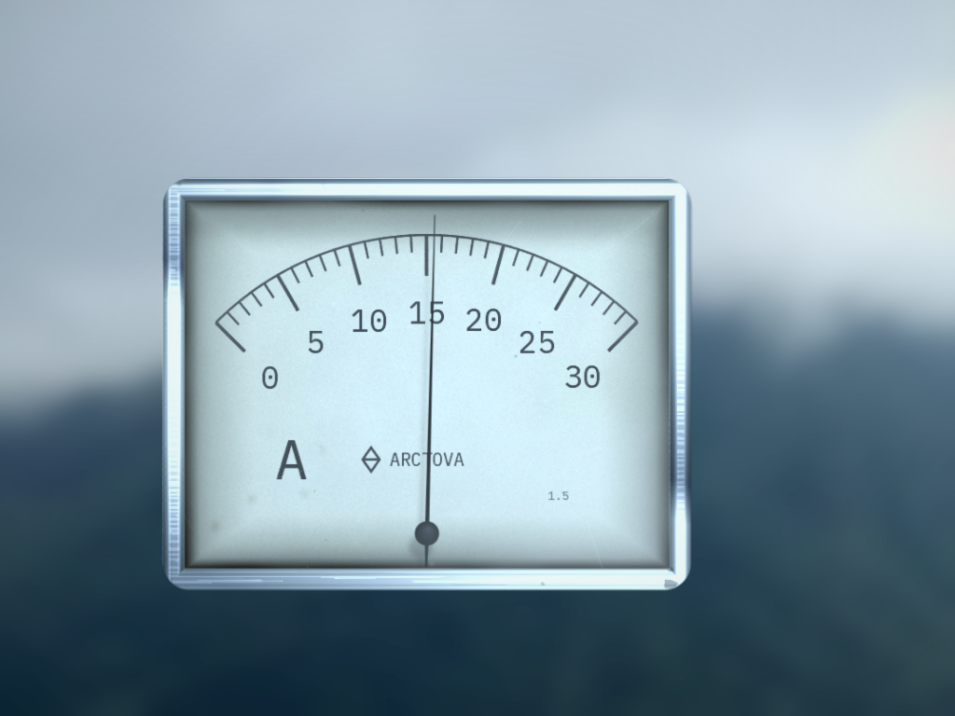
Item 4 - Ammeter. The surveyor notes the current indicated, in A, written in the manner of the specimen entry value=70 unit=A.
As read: value=15.5 unit=A
